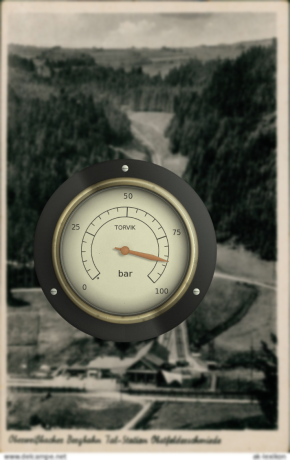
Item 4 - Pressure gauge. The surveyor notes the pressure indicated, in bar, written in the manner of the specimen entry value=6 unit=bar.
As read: value=87.5 unit=bar
